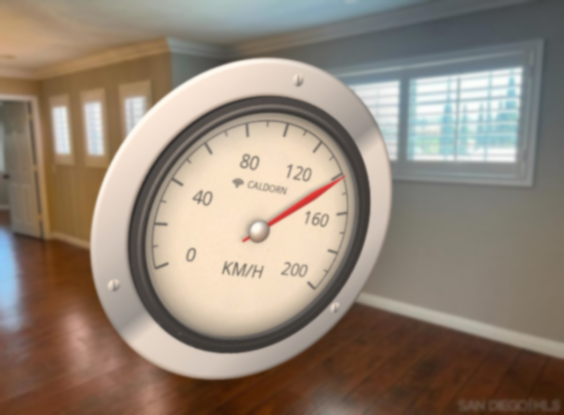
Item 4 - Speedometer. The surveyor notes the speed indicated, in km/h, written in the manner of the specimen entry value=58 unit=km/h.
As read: value=140 unit=km/h
